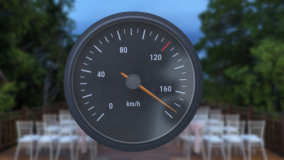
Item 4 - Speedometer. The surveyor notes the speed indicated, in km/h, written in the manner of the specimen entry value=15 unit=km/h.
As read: value=175 unit=km/h
